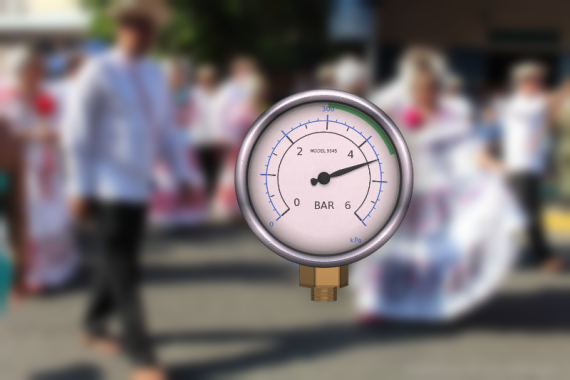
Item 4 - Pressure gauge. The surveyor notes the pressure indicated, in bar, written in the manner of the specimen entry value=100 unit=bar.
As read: value=4.5 unit=bar
